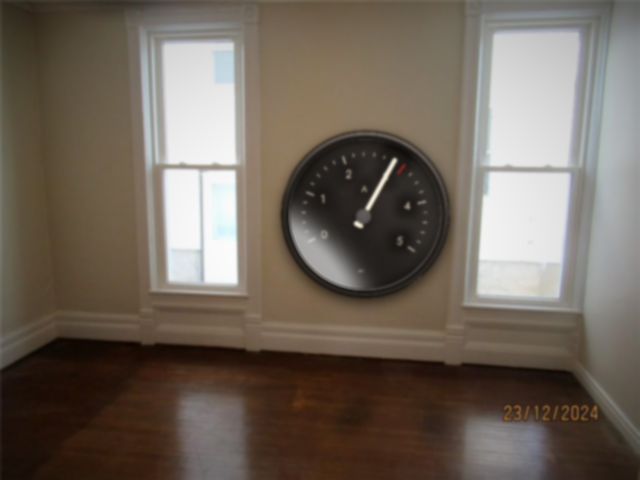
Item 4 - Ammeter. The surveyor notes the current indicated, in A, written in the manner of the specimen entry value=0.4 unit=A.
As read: value=3 unit=A
